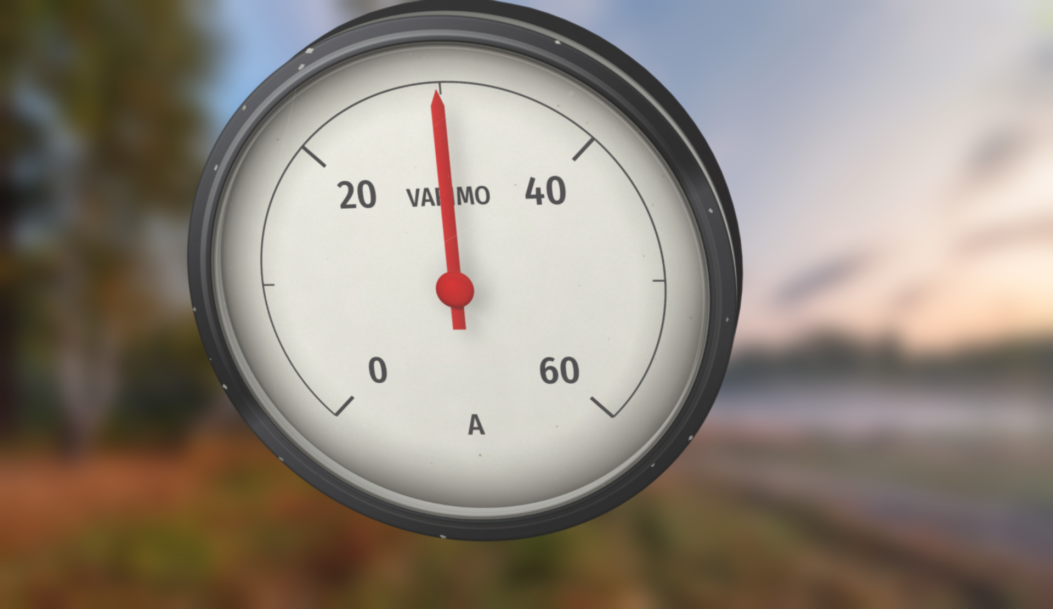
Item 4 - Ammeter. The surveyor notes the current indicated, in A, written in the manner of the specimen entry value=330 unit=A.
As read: value=30 unit=A
